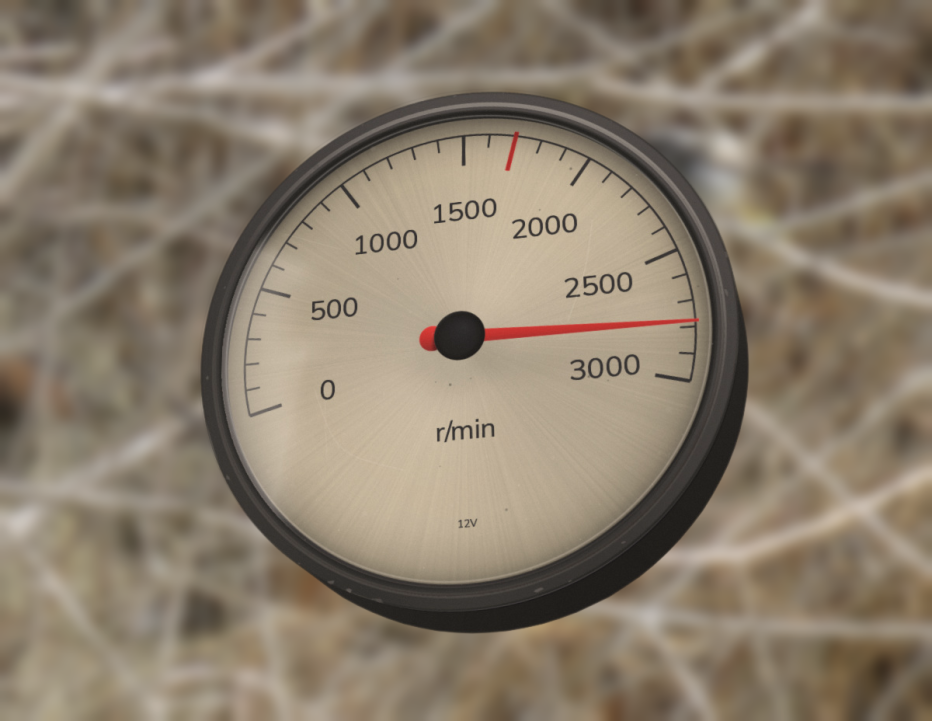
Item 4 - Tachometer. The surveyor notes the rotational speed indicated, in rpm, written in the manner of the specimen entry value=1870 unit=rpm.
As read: value=2800 unit=rpm
